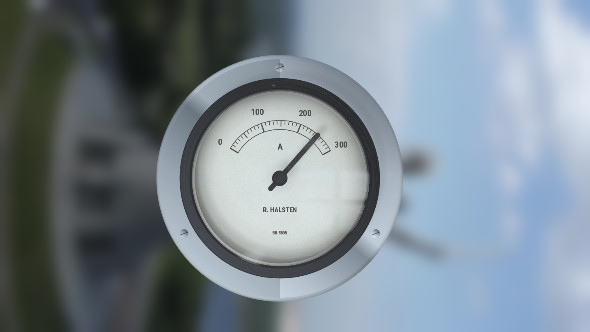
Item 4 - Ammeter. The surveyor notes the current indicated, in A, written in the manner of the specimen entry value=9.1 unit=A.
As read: value=250 unit=A
